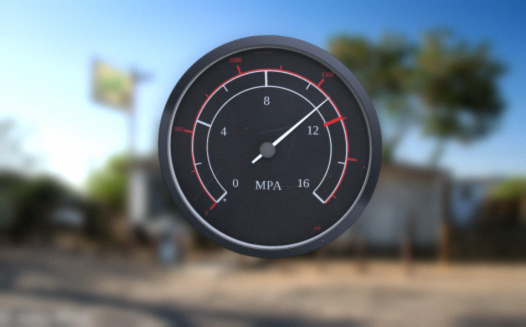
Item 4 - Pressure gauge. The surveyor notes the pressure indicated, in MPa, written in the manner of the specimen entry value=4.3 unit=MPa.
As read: value=11 unit=MPa
